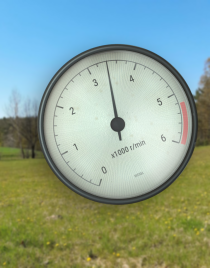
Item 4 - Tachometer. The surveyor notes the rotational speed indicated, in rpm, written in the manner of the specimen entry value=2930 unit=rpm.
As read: value=3400 unit=rpm
